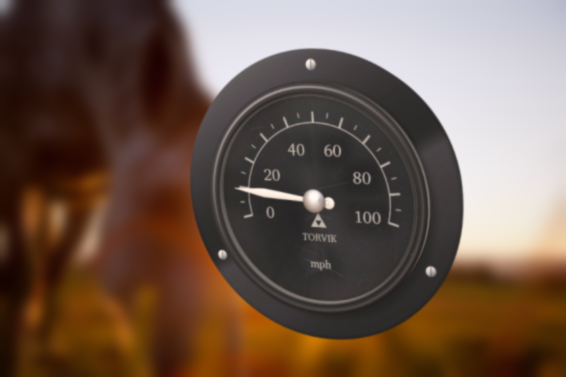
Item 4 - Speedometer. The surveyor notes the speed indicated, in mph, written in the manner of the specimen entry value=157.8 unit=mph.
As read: value=10 unit=mph
